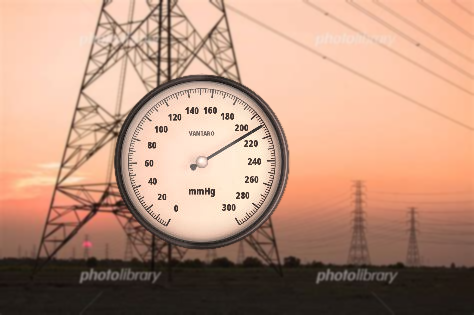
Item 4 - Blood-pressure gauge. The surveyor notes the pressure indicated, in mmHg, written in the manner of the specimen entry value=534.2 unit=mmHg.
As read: value=210 unit=mmHg
